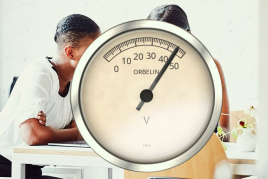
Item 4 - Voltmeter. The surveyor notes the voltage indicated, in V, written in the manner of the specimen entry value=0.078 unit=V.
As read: value=45 unit=V
